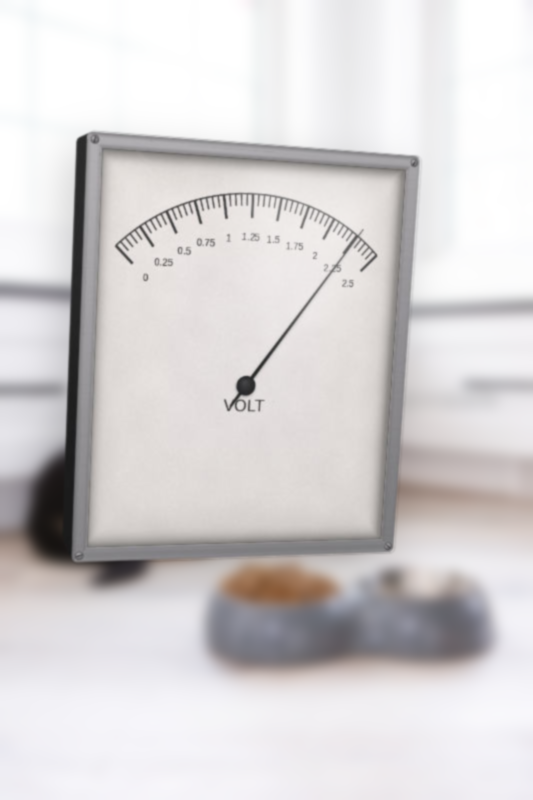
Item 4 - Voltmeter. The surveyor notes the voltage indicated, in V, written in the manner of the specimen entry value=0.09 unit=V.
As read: value=2.25 unit=V
